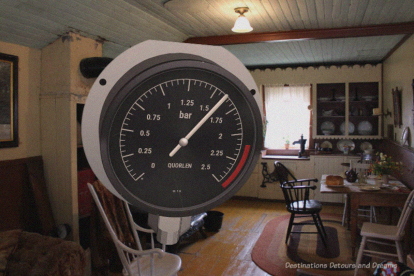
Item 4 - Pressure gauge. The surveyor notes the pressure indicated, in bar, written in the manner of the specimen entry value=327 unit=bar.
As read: value=1.6 unit=bar
